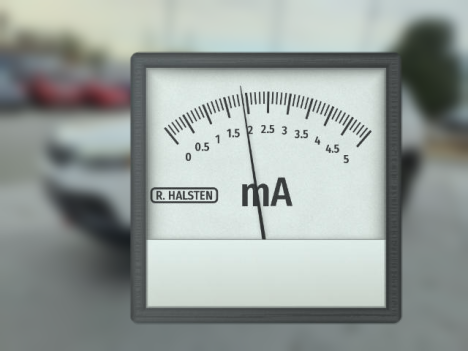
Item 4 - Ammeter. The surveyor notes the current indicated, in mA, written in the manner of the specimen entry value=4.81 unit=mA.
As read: value=1.9 unit=mA
